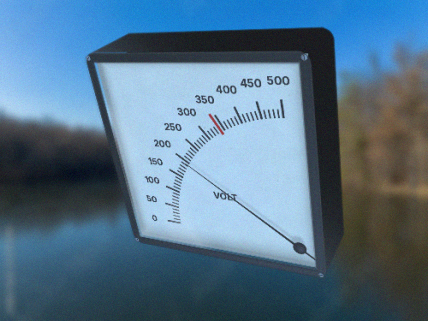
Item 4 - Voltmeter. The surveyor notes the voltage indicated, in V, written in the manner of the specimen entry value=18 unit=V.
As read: value=200 unit=V
